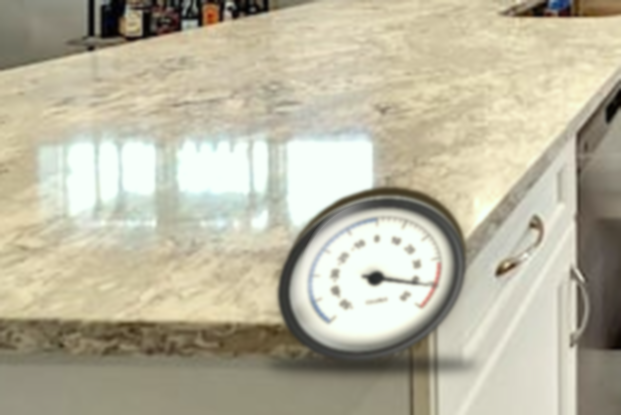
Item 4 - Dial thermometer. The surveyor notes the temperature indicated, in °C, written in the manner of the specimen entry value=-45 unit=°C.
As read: value=40 unit=°C
